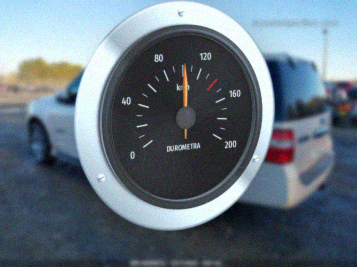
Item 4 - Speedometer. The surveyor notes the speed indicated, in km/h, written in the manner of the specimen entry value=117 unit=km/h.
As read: value=100 unit=km/h
